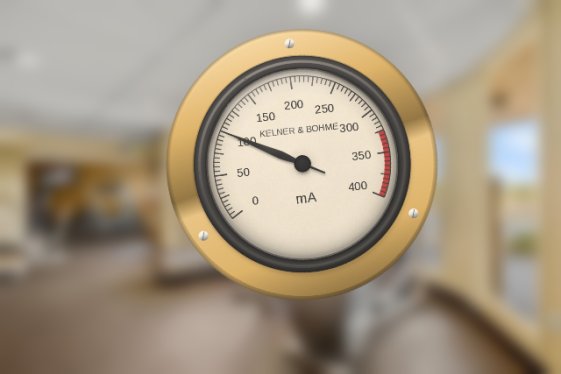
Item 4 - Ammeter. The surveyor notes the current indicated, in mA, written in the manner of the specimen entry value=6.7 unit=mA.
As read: value=100 unit=mA
